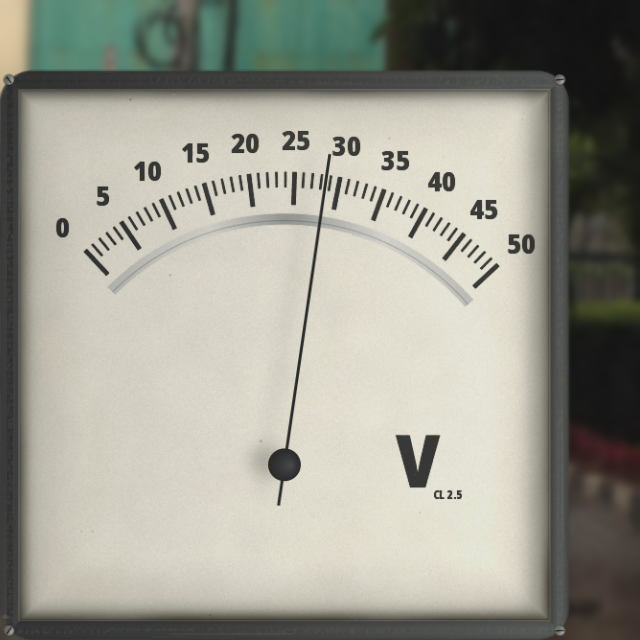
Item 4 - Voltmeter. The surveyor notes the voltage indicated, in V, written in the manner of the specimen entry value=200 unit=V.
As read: value=28.5 unit=V
